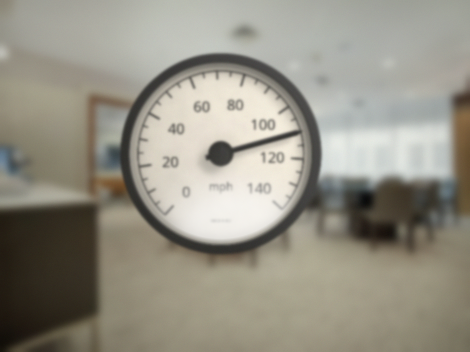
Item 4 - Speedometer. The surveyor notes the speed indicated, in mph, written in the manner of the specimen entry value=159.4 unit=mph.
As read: value=110 unit=mph
